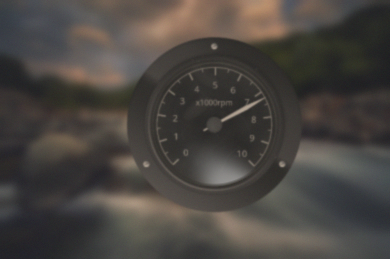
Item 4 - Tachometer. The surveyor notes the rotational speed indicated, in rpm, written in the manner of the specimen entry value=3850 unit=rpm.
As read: value=7250 unit=rpm
